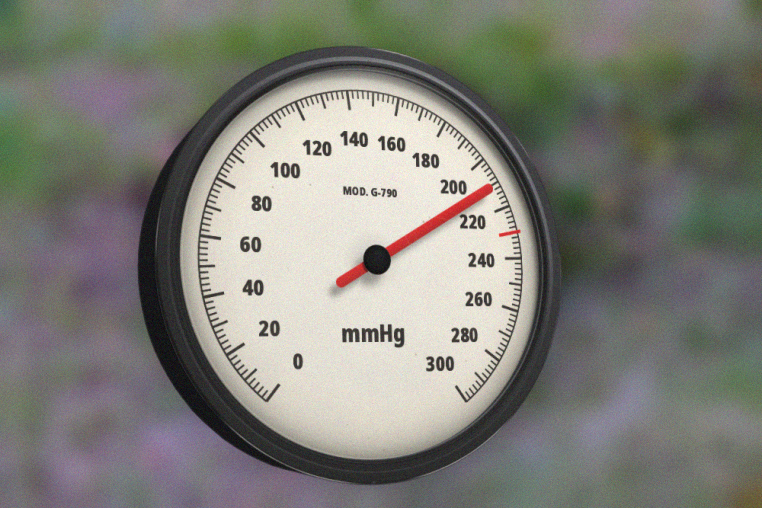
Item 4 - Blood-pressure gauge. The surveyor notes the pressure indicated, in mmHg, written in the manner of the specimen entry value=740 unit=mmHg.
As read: value=210 unit=mmHg
